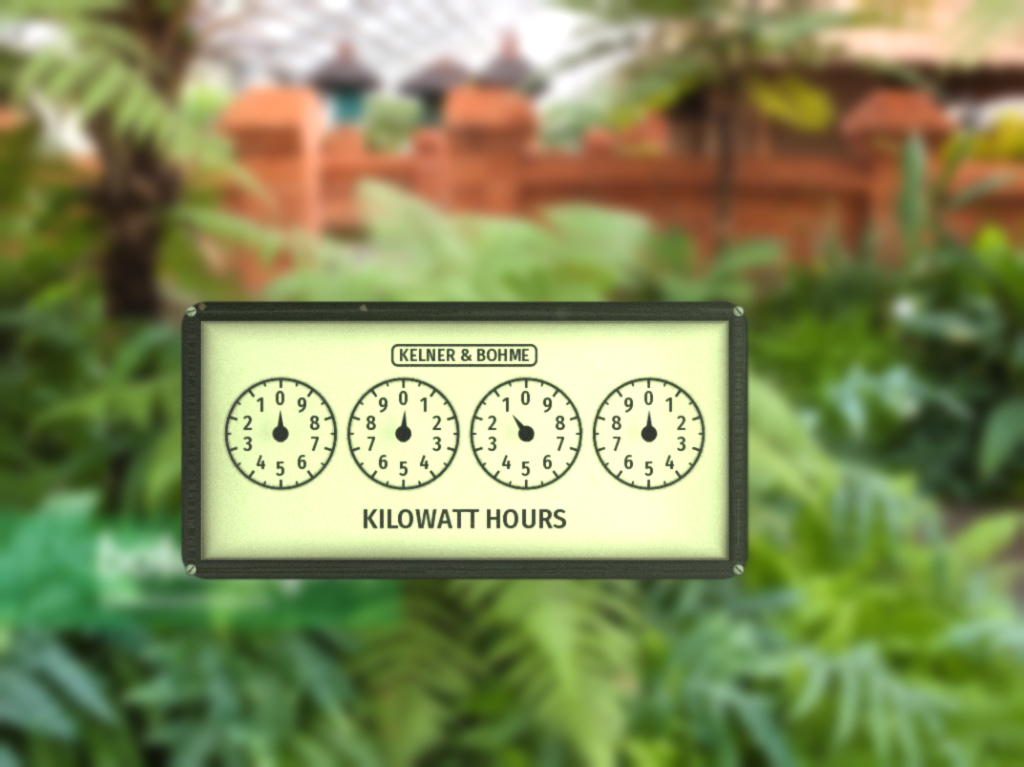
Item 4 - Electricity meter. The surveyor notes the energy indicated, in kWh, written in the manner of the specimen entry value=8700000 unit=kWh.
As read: value=10 unit=kWh
